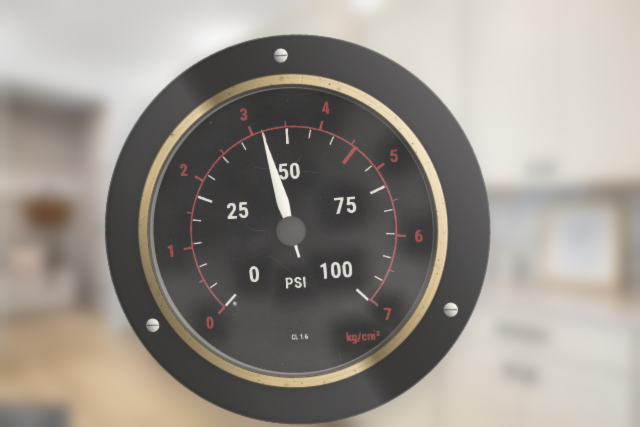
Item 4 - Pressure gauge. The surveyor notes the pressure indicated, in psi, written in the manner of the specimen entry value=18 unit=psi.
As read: value=45 unit=psi
